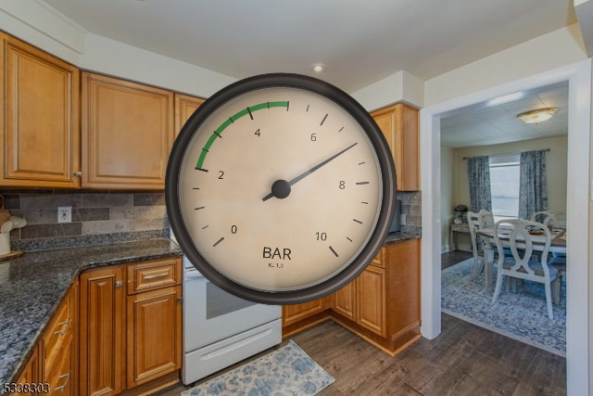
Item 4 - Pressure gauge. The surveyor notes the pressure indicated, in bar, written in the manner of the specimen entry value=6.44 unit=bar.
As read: value=7 unit=bar
